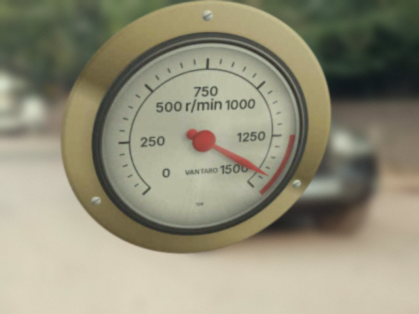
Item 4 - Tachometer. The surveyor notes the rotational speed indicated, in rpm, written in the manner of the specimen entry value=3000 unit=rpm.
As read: value=1425 unit=rpm
